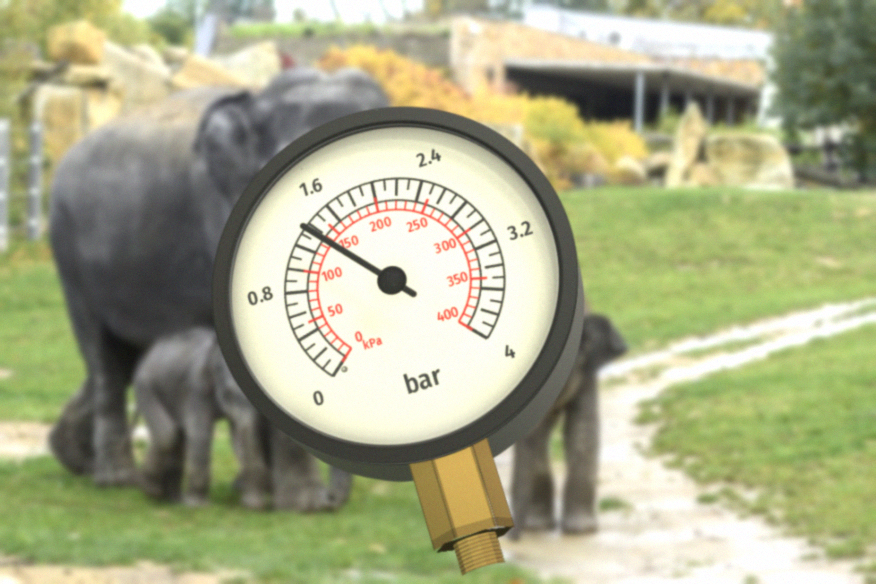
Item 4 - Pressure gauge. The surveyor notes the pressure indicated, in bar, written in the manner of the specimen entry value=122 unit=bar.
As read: value=1.35 unit=bar
